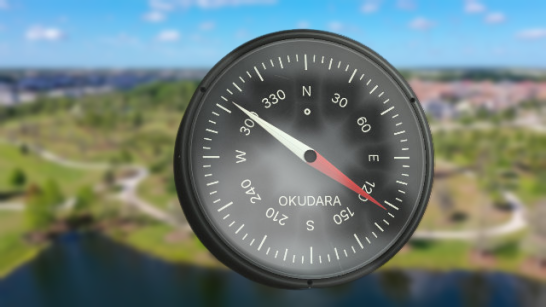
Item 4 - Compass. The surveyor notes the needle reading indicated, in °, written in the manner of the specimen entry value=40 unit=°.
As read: value=125 unit=°
